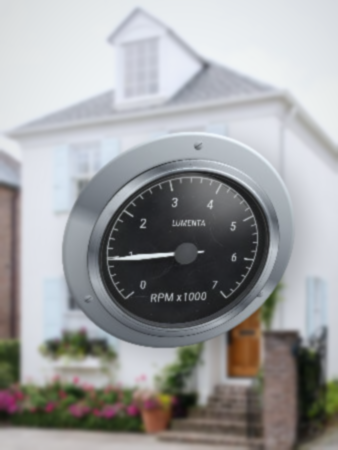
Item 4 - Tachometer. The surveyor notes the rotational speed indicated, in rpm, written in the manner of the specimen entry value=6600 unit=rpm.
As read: value=1000 unit=rpm
